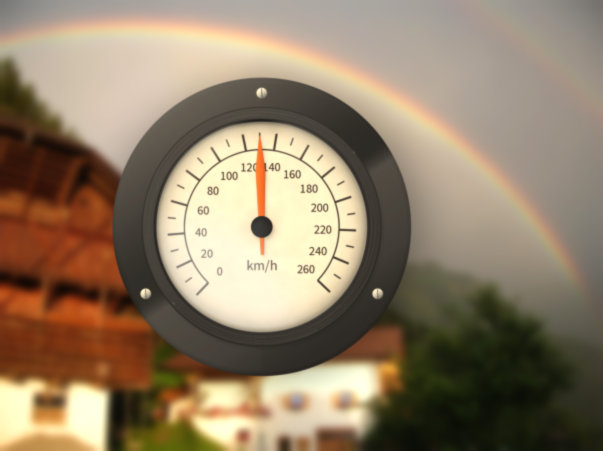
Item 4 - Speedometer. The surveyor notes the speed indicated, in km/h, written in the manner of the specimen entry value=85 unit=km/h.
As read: value=130 unit=km/h
